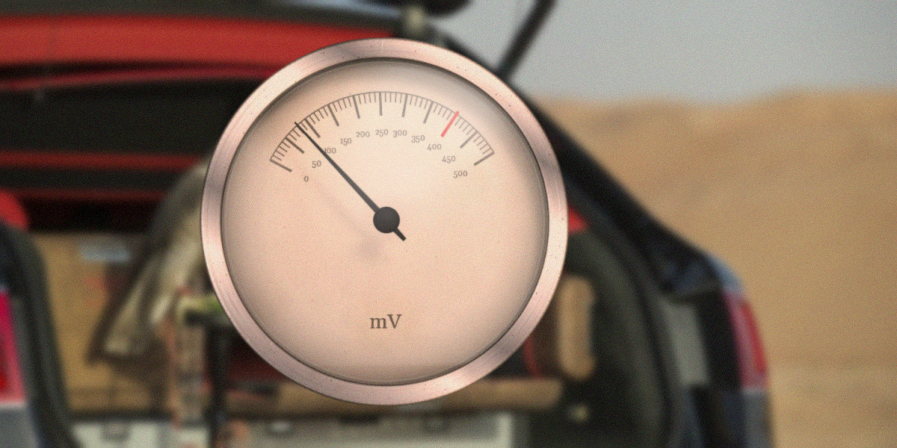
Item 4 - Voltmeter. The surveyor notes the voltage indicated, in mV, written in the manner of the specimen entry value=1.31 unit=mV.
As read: value=80 unit=mV
